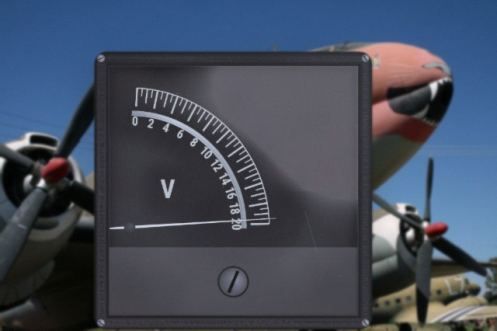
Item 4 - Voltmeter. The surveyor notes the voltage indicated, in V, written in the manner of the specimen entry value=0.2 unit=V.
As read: value=19.5 unit=V
